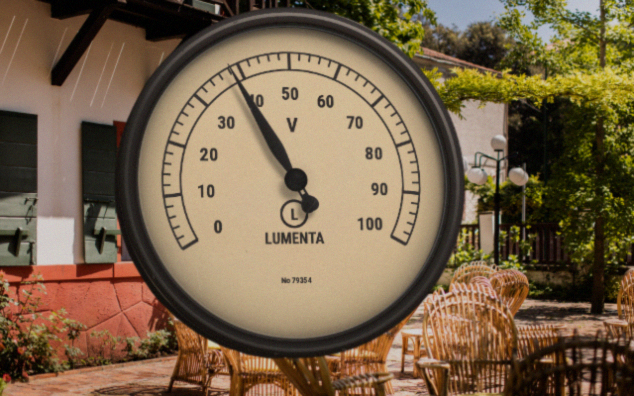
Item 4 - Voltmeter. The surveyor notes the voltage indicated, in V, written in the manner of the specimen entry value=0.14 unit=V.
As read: value=38 unit=V
